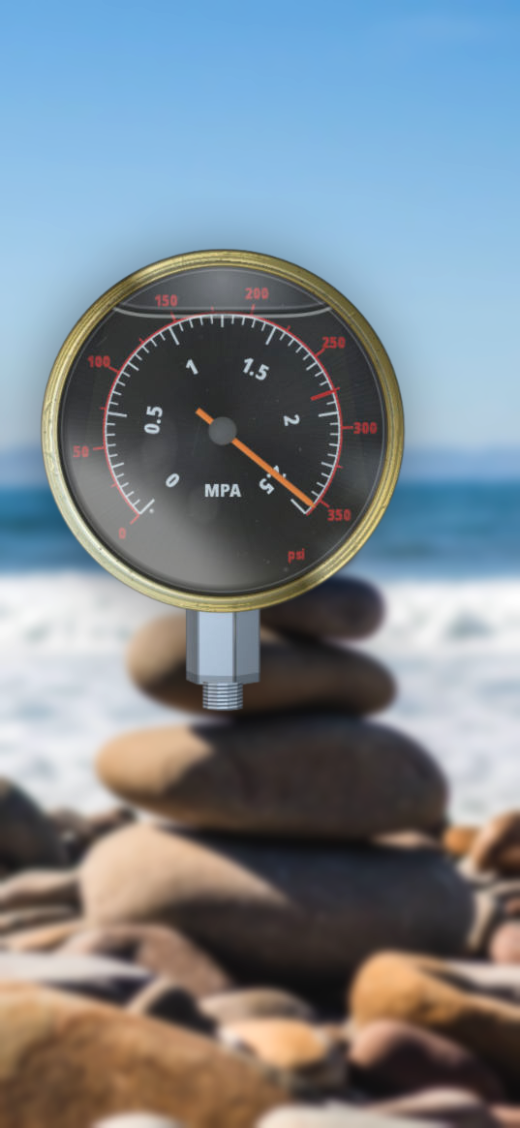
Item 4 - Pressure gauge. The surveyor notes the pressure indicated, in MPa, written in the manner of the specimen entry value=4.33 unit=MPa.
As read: value=2.45 unit=MPa
